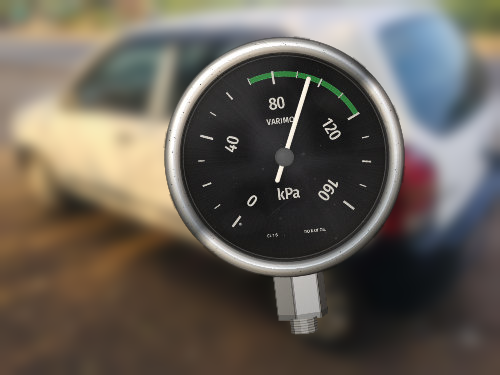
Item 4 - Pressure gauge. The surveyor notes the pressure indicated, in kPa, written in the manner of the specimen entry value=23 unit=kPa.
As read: value=95 unit=kPa
